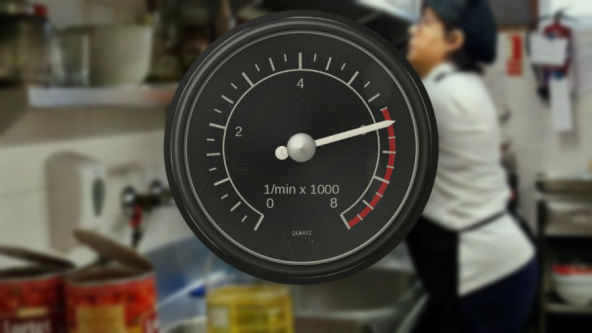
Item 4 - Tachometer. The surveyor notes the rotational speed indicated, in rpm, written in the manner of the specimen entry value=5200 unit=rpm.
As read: value=6000 unit=rpm
